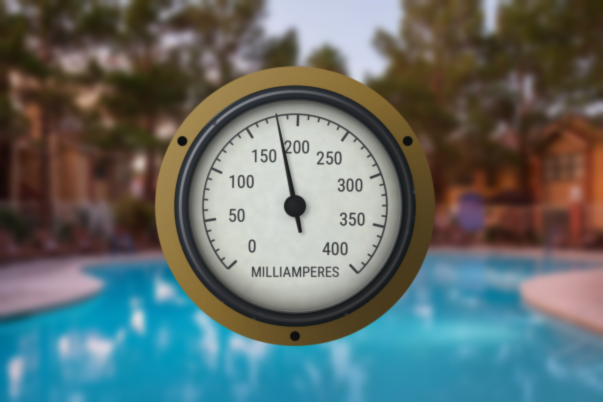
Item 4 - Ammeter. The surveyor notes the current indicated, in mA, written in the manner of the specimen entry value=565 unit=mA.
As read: value=180 unit=mA
